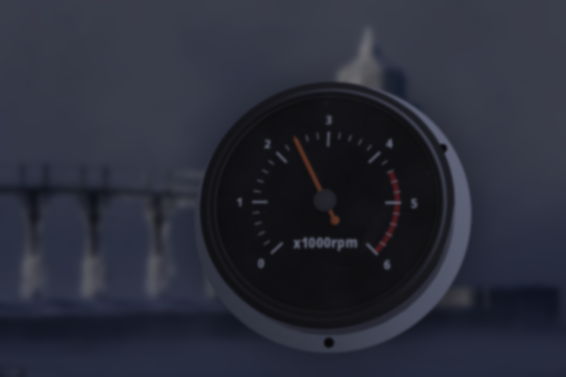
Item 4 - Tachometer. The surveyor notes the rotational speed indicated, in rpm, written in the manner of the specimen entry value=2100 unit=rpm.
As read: value=2400 unit=rpm
